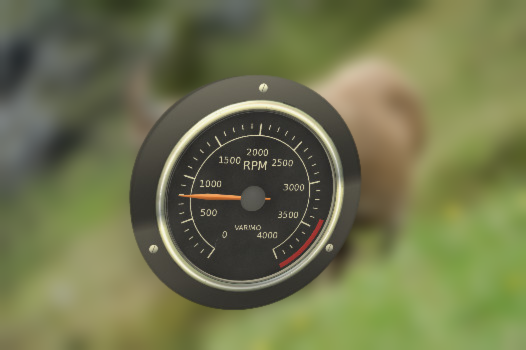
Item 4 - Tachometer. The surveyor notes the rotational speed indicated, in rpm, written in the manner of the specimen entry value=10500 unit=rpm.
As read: value=800 unit=rpm
